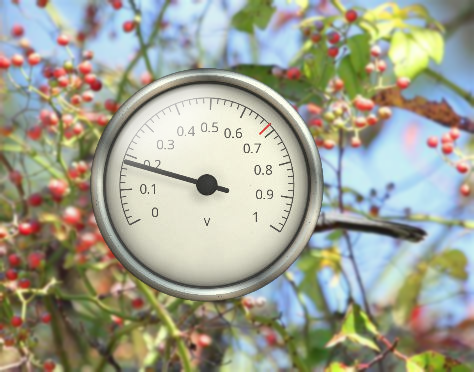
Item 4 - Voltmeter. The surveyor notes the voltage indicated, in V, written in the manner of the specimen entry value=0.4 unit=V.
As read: value=0.18 unit=V
